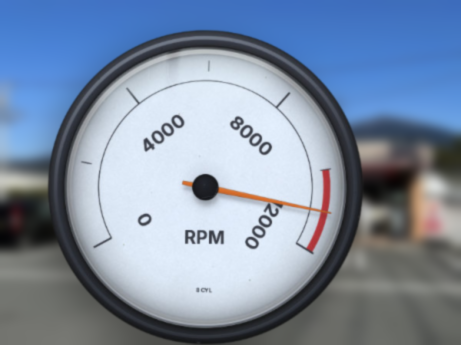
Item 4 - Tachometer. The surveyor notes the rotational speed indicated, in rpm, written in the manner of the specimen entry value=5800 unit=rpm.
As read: value=11000 unit=rpm
